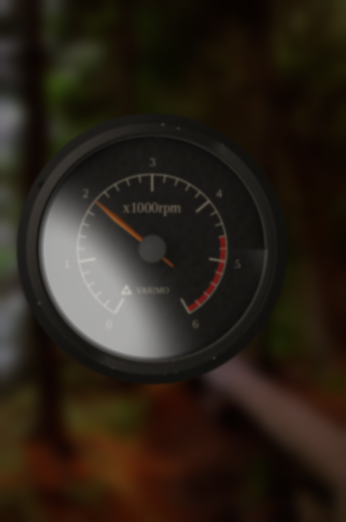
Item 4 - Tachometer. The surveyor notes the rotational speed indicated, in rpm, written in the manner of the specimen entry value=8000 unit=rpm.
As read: value=2000 unit=rpm
